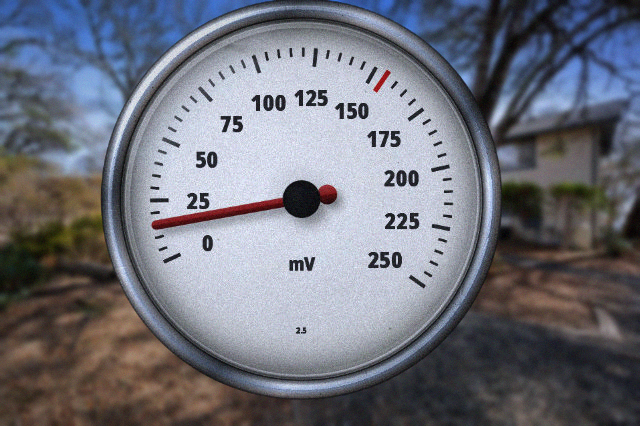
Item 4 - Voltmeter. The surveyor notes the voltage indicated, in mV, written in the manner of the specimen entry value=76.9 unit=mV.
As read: value=15 unit=mV
